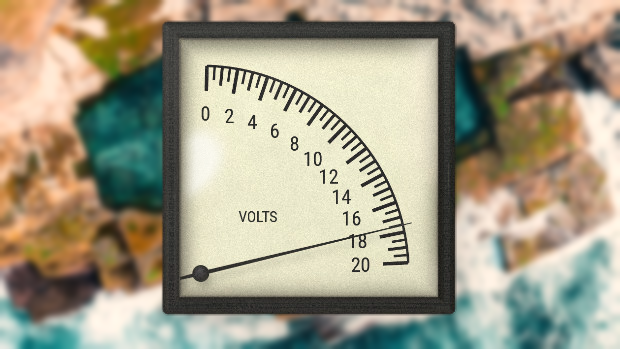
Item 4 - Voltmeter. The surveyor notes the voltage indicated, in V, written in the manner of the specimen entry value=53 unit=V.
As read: value=17.5 unit=V
